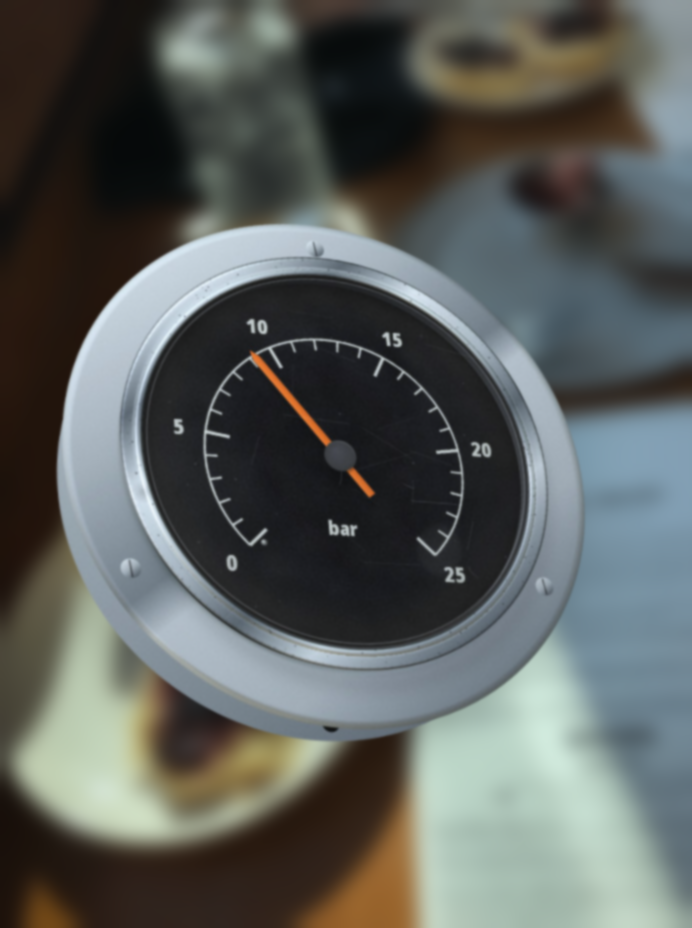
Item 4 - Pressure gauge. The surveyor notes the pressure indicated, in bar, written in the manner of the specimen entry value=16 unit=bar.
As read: value=9 unit=bar
